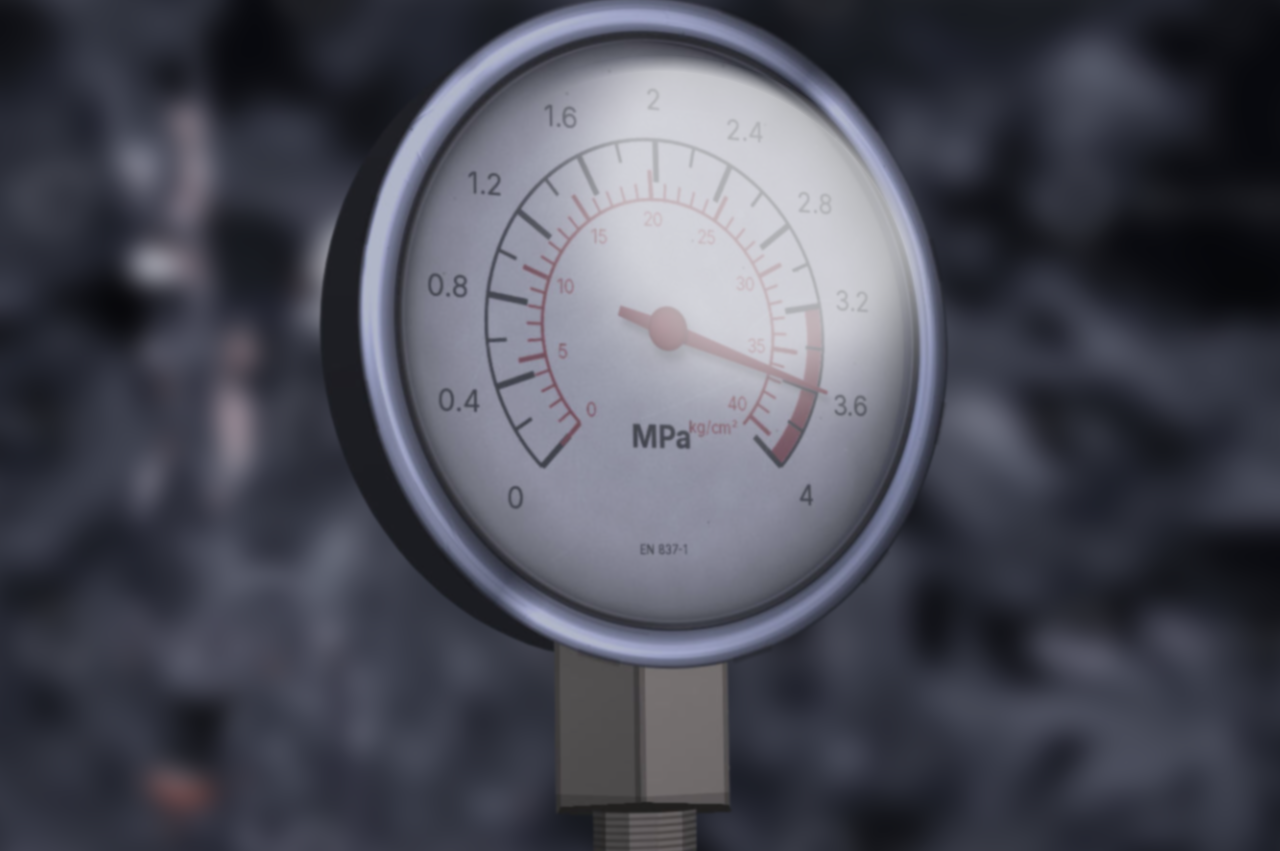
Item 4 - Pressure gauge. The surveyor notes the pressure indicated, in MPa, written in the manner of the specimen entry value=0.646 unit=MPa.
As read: value=3.6 unit=MPa
